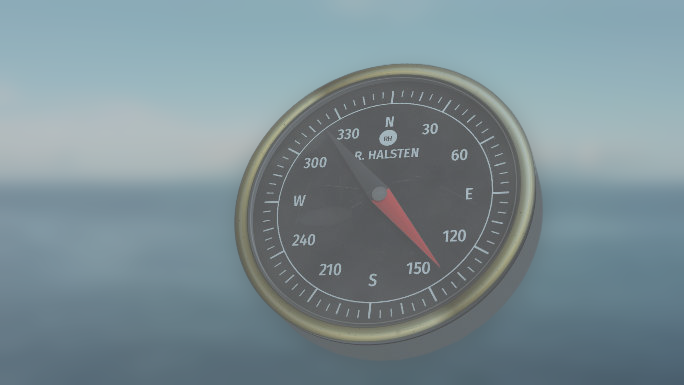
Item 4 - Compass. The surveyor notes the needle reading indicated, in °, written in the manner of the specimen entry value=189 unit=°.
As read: value=140 unit=°
